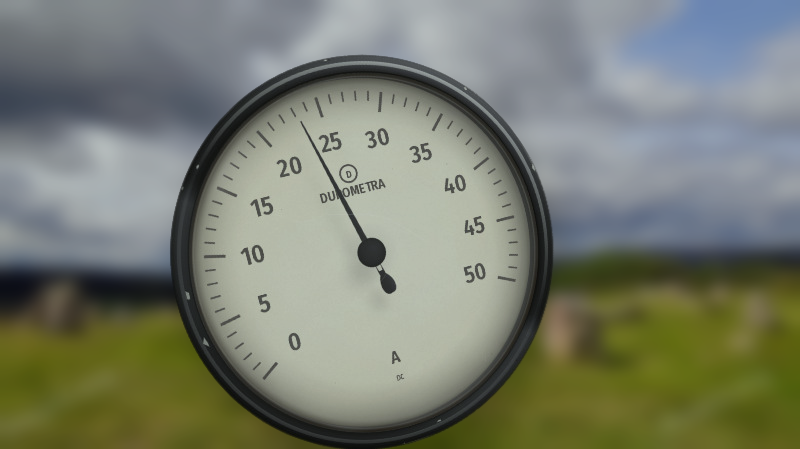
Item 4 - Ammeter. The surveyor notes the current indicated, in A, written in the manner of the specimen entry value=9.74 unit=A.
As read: value=23 unit=A
